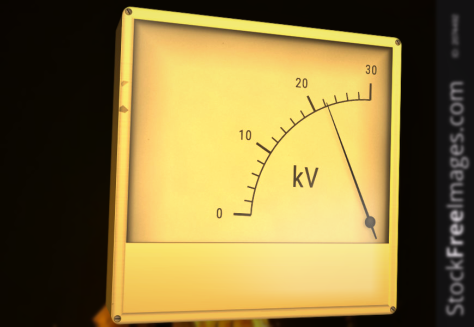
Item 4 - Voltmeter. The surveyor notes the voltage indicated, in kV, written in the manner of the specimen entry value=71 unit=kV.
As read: value=22 unit=kV
